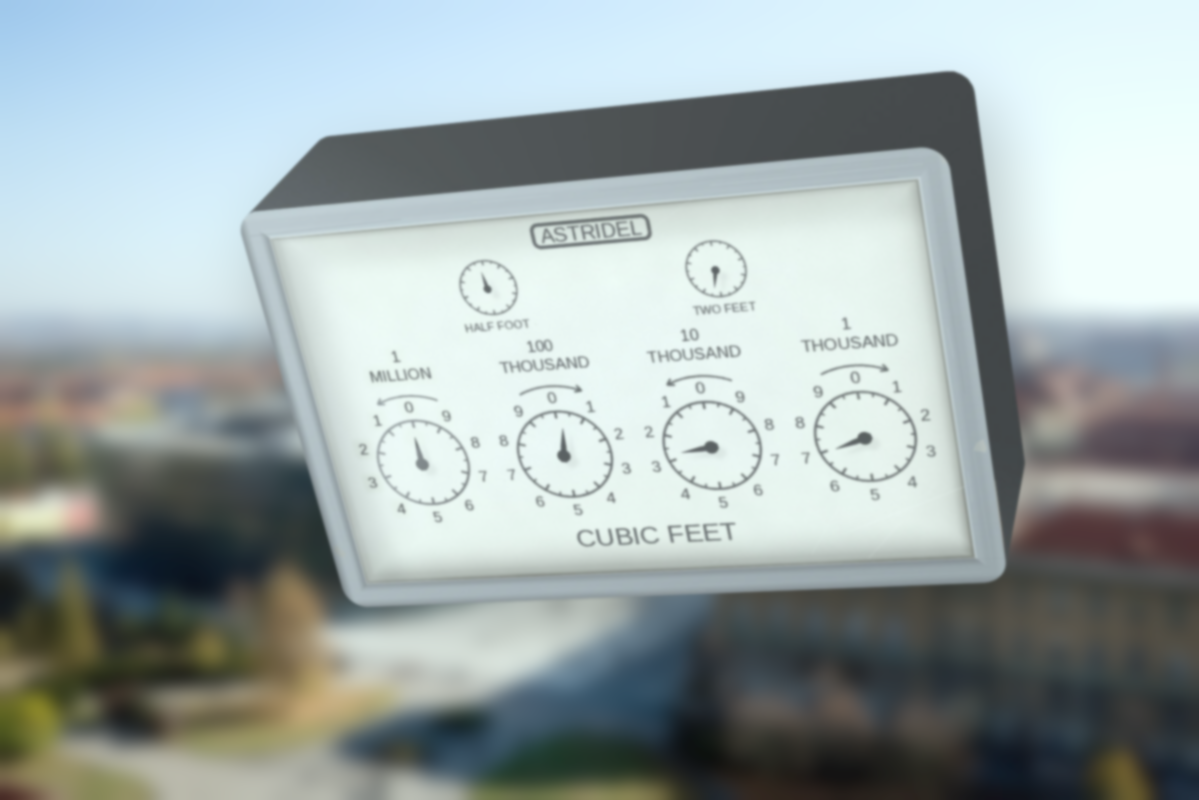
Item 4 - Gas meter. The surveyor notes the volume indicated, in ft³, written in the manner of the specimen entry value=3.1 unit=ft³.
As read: value=2700 unit=ft³
